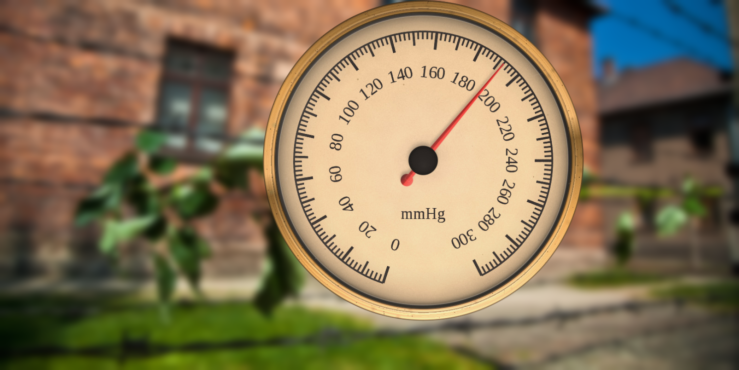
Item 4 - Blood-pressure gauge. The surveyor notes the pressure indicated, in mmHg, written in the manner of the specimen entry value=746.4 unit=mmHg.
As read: value=192 unit=mmHg
